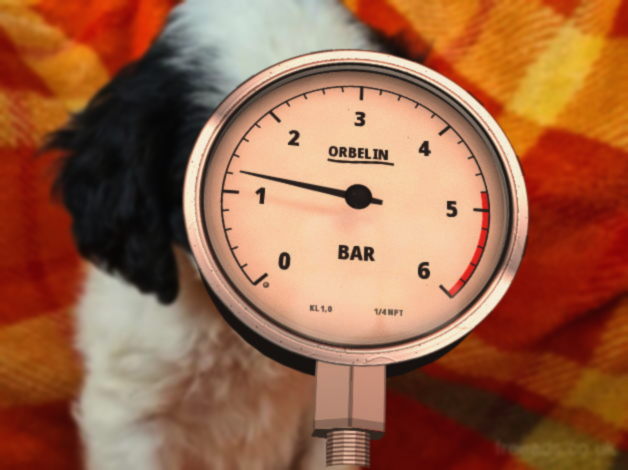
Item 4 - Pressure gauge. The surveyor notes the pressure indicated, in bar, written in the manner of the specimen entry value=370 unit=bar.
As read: value=1.2 unit=bar
